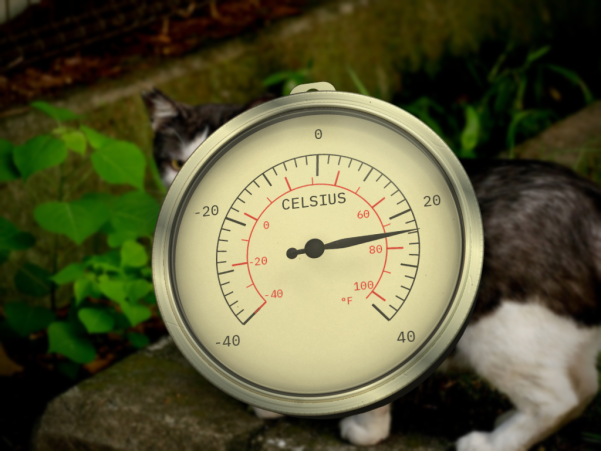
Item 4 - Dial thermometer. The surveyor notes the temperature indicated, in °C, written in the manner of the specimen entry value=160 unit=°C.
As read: value=24 unit=°C
